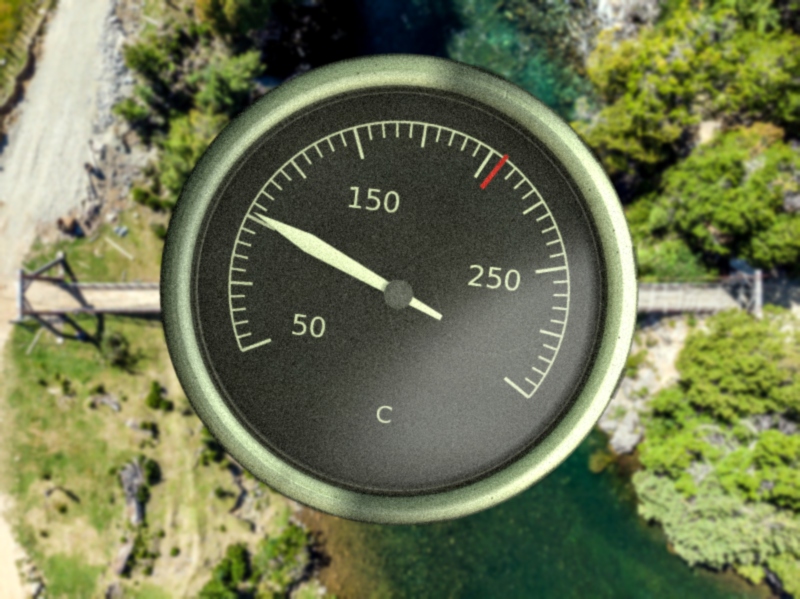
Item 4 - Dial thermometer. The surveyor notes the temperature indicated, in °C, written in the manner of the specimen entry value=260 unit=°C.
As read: value=102.5 unit=°C
